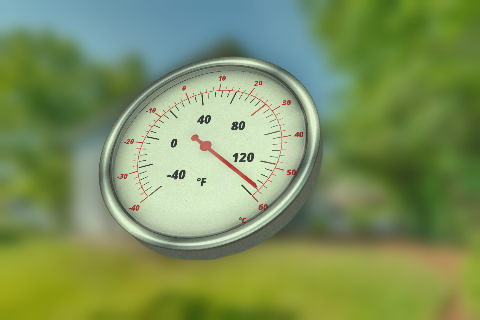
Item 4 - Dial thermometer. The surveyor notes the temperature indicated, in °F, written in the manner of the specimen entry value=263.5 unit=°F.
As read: value=136 unit=°F
